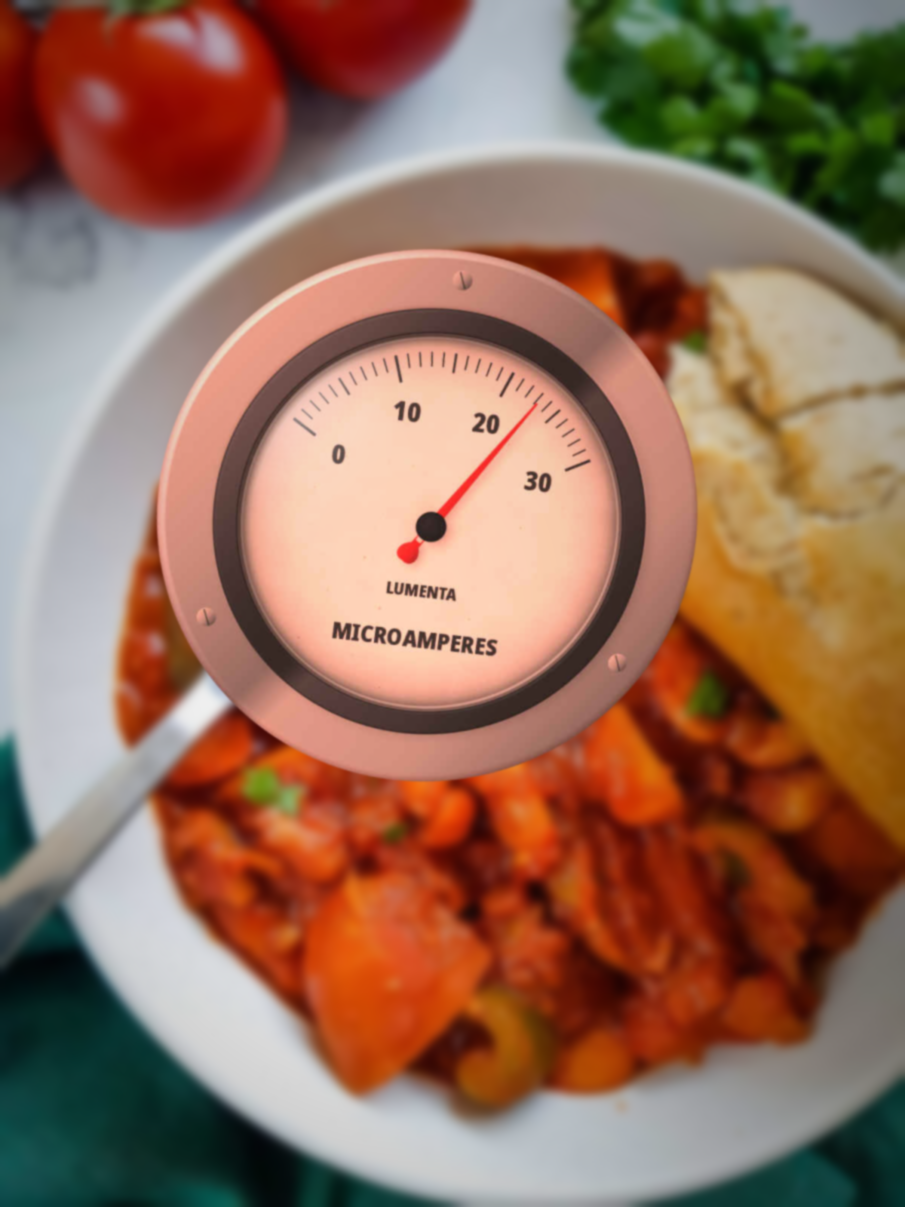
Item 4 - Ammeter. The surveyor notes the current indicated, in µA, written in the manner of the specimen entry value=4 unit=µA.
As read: value=23 unit=µA
